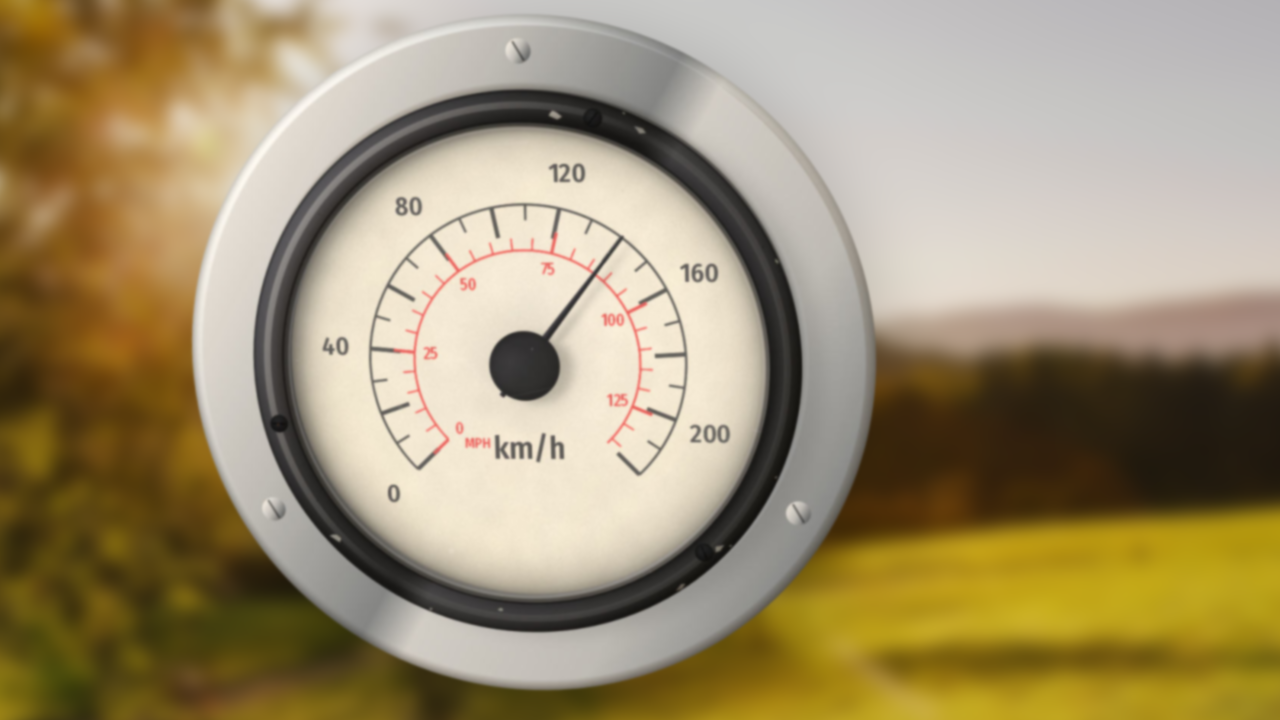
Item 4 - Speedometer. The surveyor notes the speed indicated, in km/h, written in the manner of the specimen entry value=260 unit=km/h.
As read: value=140 unit=km/h
